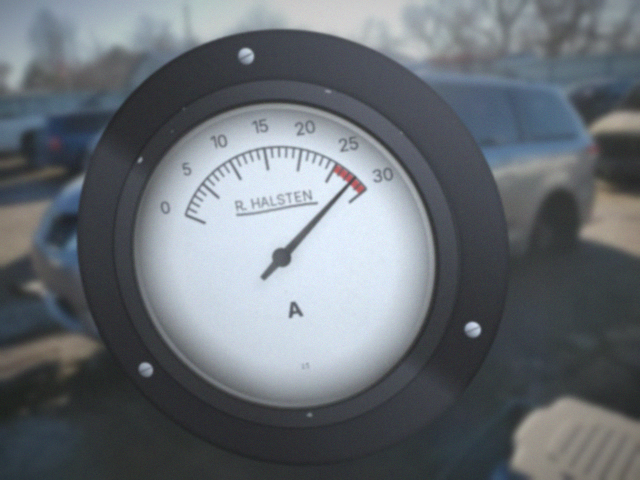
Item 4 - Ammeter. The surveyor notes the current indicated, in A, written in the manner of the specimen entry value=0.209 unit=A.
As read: value=28 unit=A
